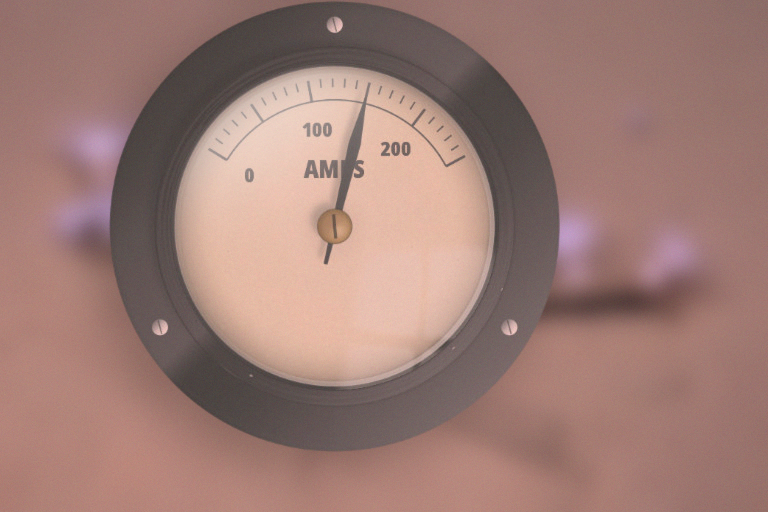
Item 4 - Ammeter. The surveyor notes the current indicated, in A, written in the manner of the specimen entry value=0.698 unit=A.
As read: value=150 unit=A
